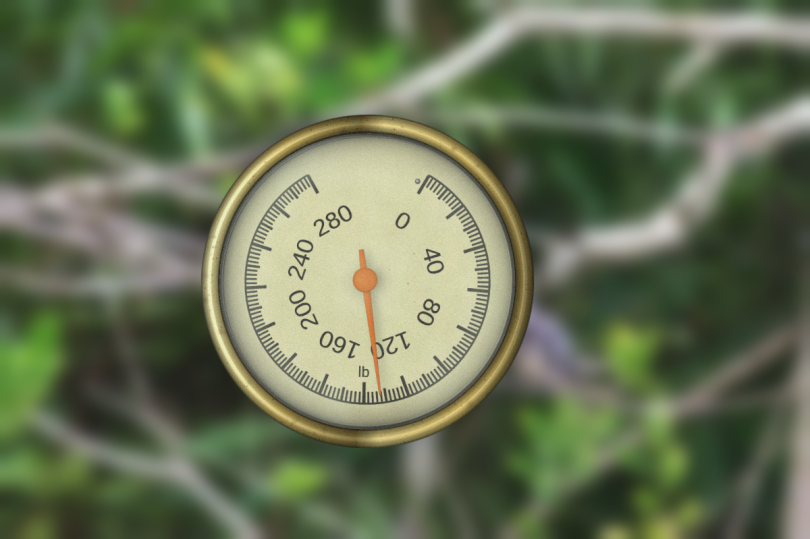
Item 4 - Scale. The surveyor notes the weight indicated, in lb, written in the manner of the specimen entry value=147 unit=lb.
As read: value=132 unit=lb
